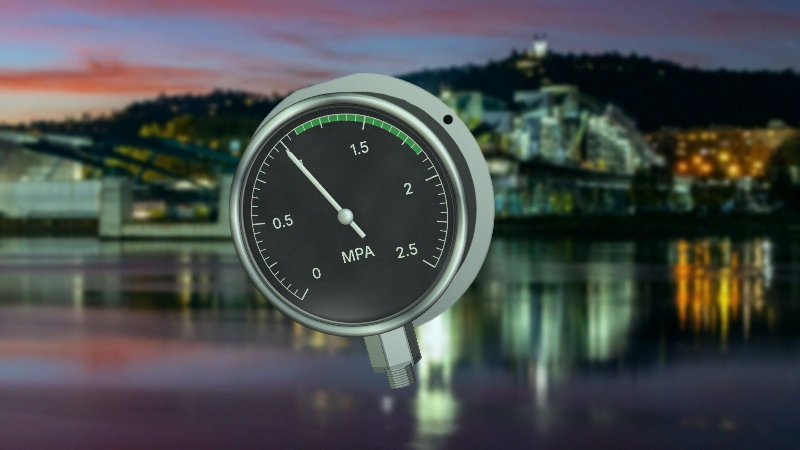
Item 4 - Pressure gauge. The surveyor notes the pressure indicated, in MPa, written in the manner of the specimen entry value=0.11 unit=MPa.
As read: value=1 unit=MPa
